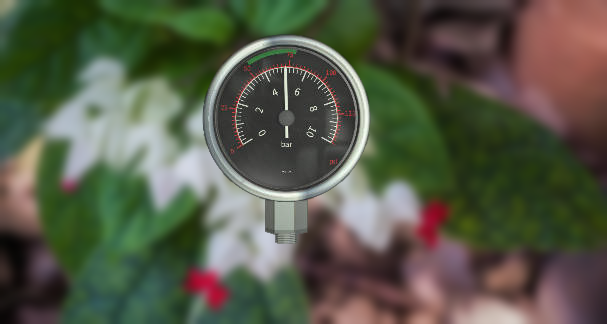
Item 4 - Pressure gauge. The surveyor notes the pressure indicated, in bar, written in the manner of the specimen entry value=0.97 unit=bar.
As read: value=5 unit=bar
